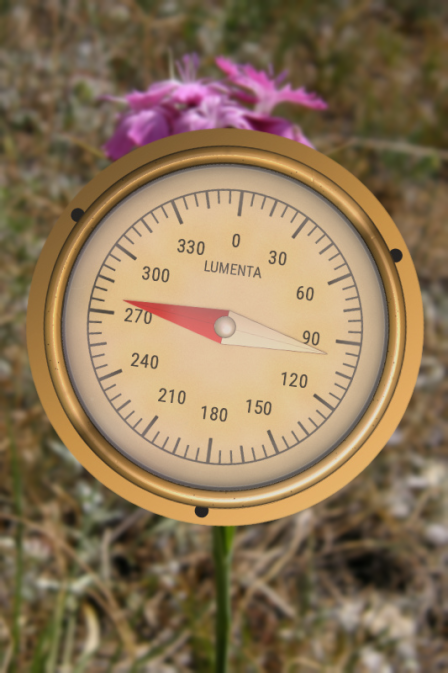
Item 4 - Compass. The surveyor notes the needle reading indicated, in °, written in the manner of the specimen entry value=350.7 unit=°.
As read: value=277.5 unit=°
